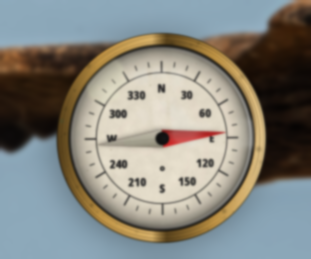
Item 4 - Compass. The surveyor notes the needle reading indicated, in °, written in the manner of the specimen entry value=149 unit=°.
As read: value=85 unit=°
